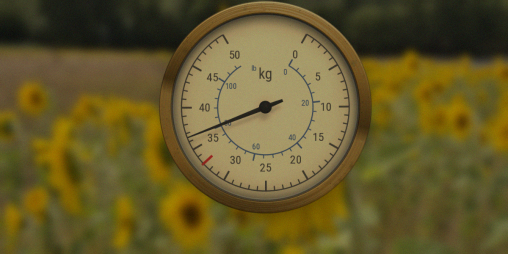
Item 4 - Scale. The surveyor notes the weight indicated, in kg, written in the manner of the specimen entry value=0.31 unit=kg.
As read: value=36.5 unit=kg
